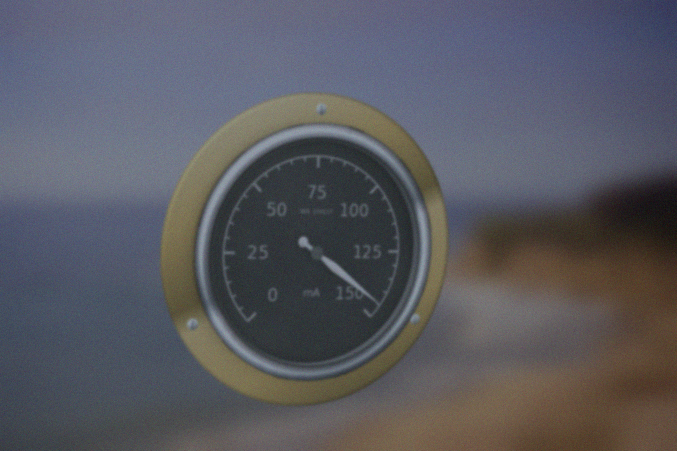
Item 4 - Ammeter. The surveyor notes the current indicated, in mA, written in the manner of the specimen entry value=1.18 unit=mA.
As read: value=145 unit=mA
